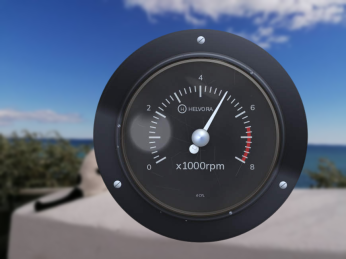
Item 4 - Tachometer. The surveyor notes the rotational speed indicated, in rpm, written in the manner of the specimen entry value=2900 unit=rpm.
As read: value=5000 unit=rpm
